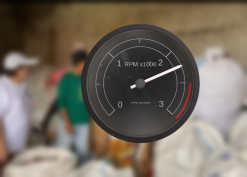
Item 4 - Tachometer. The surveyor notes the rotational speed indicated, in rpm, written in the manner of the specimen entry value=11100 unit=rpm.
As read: value=2250 unit=rpm
